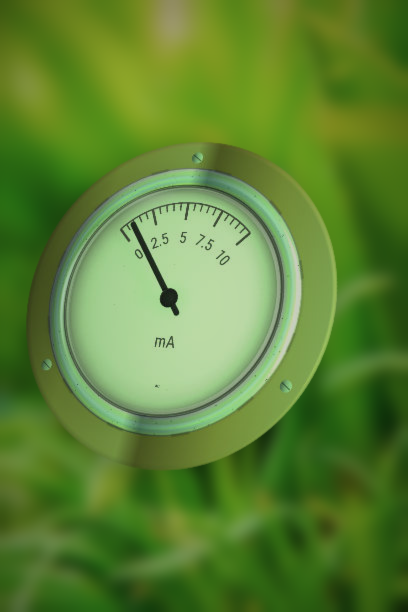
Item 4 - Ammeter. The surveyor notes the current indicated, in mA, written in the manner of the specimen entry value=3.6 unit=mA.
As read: value=1 unit=mA
